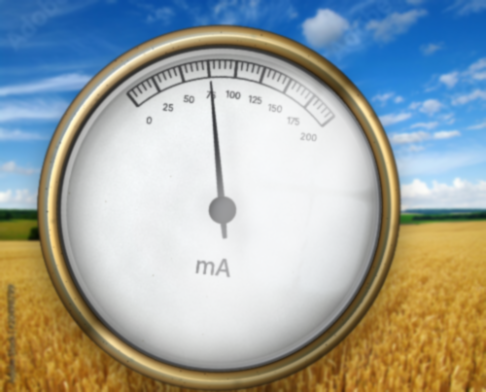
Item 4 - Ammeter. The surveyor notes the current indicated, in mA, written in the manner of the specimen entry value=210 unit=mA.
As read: value=75 unit=mA
